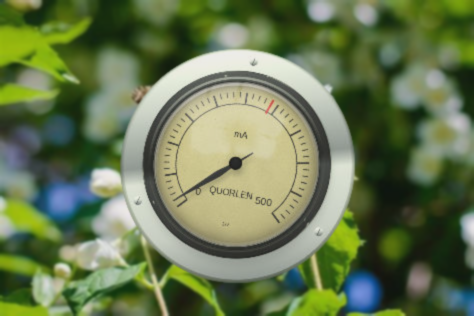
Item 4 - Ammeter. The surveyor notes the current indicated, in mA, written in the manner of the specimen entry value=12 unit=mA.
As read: value=10 unit=mA
